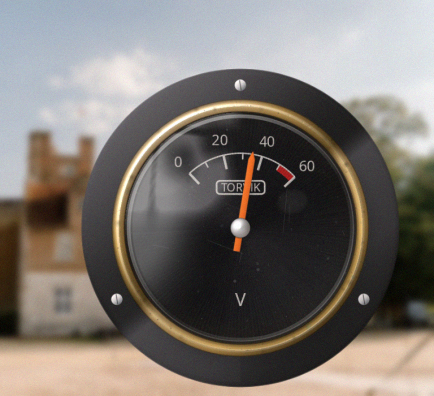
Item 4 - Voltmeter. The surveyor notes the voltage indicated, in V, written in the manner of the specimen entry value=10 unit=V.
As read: value=35 unit=V
